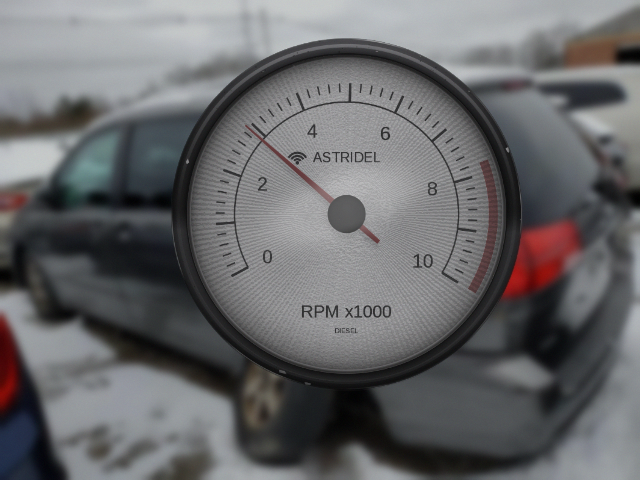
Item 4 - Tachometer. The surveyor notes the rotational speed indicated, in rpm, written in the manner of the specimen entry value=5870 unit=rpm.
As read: value=2900 unit=rpm
